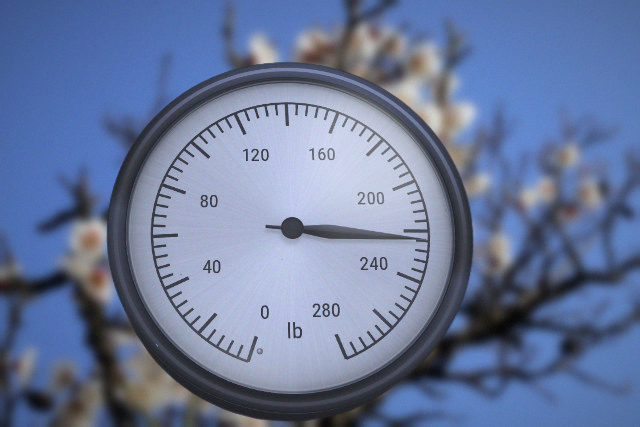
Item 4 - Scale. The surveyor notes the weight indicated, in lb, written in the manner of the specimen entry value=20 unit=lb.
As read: value=224 unit=lb
